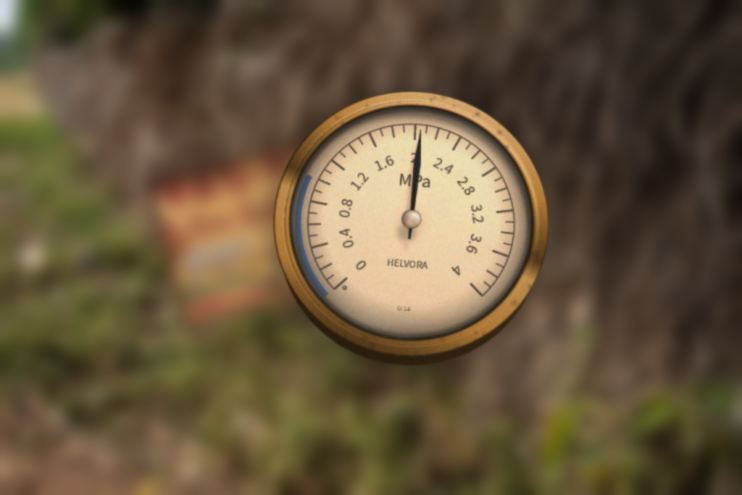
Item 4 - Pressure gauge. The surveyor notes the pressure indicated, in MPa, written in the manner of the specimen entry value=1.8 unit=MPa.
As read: value=2.05 unit=MPa
